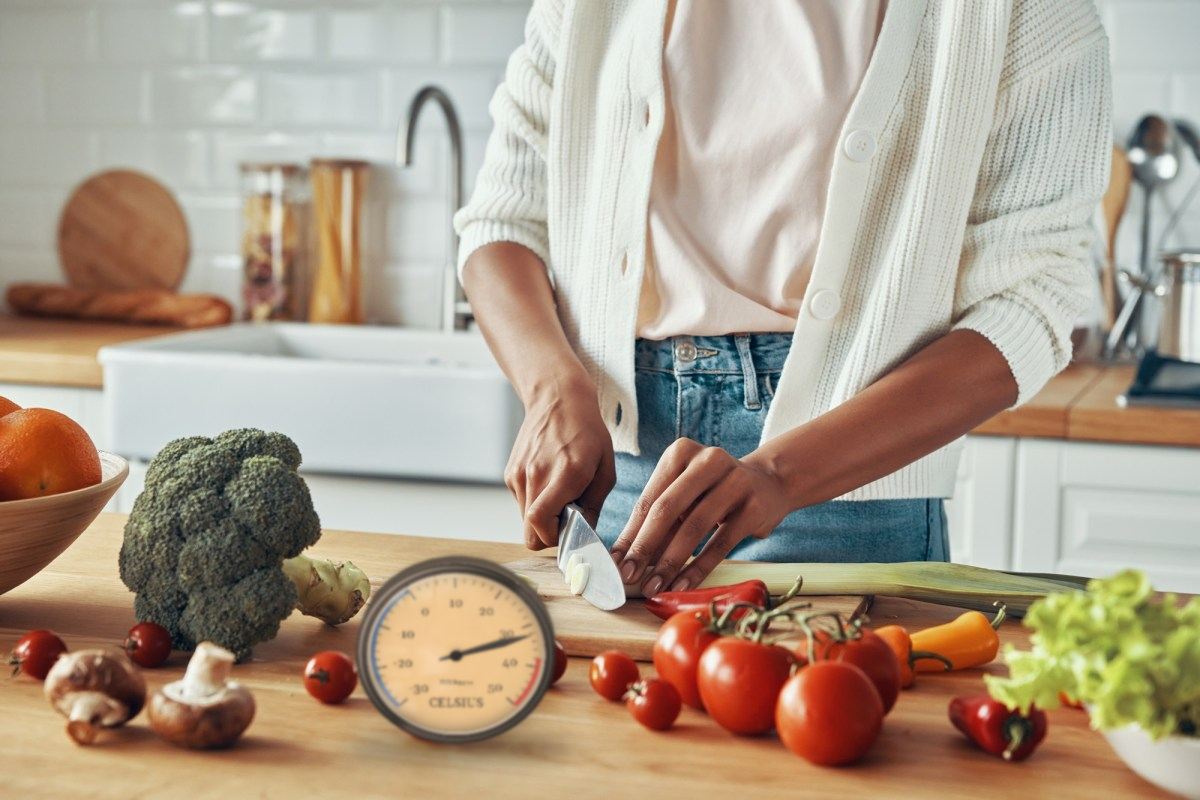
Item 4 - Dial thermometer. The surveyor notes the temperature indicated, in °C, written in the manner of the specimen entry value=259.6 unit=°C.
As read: value=32 unit=°C
